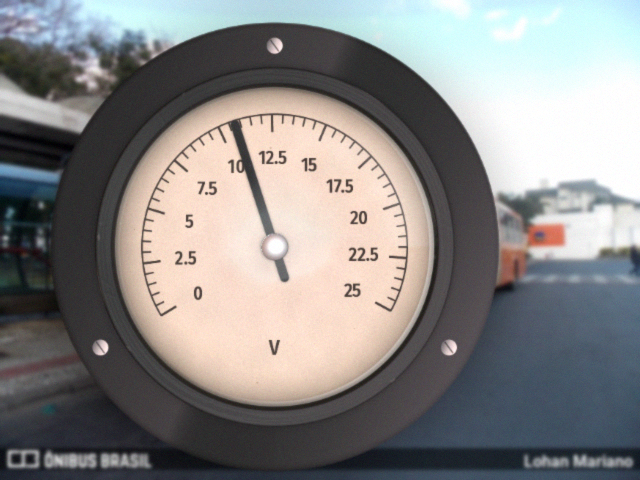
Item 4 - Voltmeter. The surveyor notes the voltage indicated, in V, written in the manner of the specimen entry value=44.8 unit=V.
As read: value=10.75 unit=V
